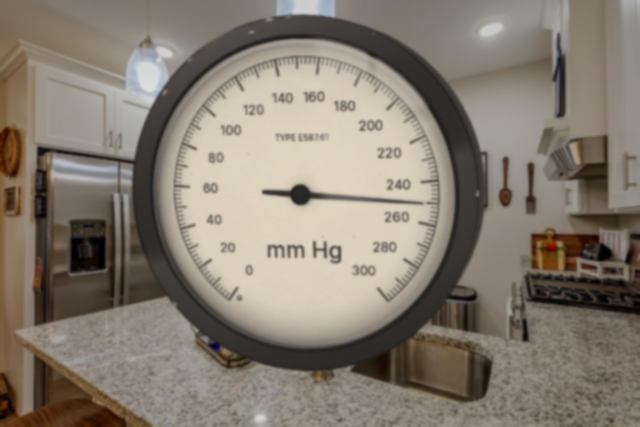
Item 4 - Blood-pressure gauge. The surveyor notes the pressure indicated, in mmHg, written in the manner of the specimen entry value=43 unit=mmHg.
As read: value=250 unit=mmHg
